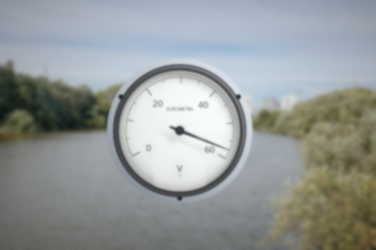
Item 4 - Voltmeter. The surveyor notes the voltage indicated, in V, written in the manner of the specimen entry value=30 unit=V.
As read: value=57.5 unit=V
